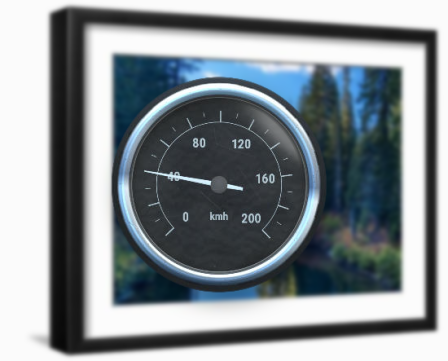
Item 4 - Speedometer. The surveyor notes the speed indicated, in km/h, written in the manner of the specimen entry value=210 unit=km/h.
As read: value=40 unit=km/h
